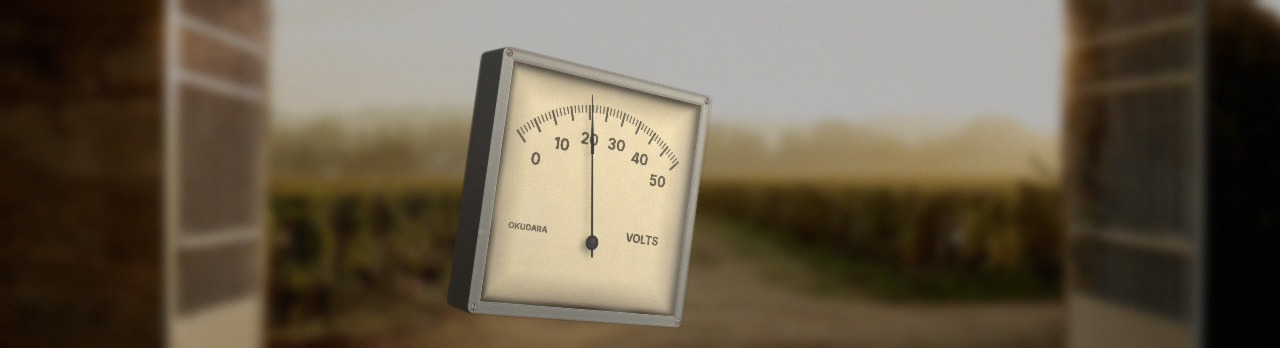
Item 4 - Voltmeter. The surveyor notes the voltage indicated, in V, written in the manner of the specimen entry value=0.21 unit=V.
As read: value=20 unit=V
